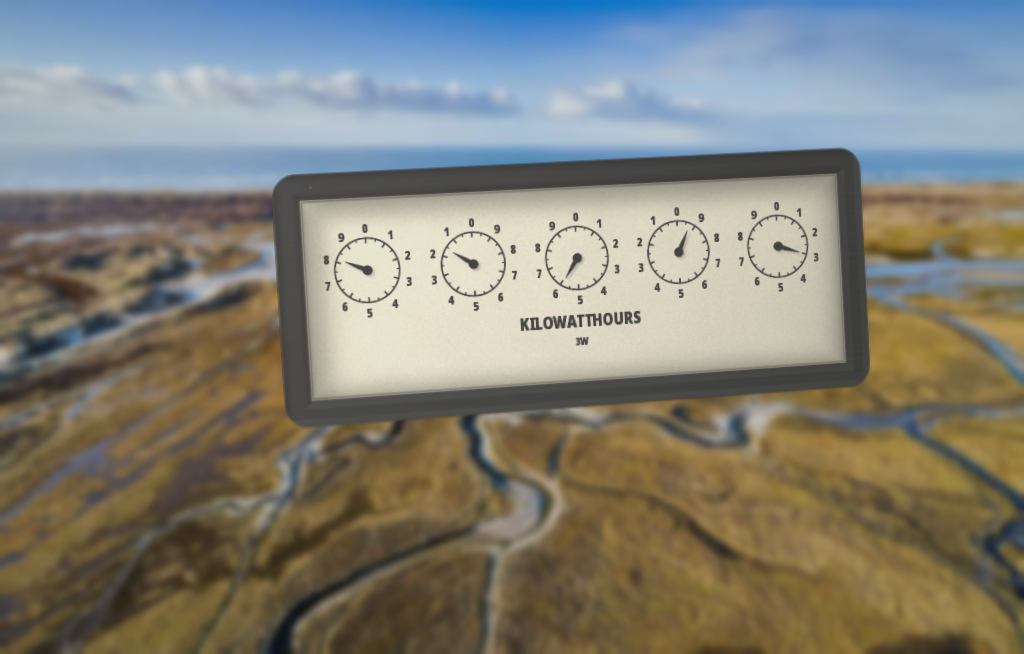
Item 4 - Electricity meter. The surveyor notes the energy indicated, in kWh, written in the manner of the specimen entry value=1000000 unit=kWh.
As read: value=81593 unit=kWh
